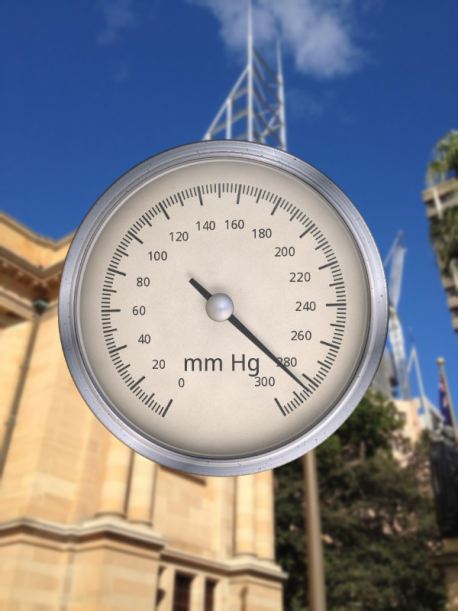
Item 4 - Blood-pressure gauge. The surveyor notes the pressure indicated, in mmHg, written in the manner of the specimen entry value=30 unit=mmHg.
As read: value=284 unit=mmHg
